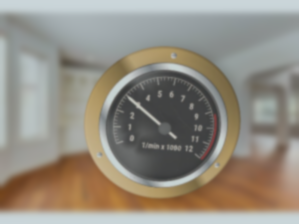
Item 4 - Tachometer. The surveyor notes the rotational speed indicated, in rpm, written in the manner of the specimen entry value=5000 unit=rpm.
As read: value=3000 unit=rpm
